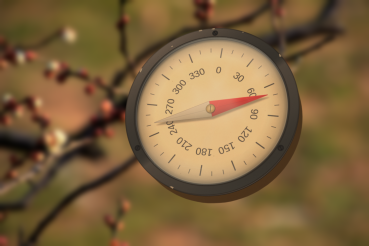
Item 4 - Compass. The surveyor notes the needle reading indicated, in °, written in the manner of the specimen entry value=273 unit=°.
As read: value=70 unit=°
